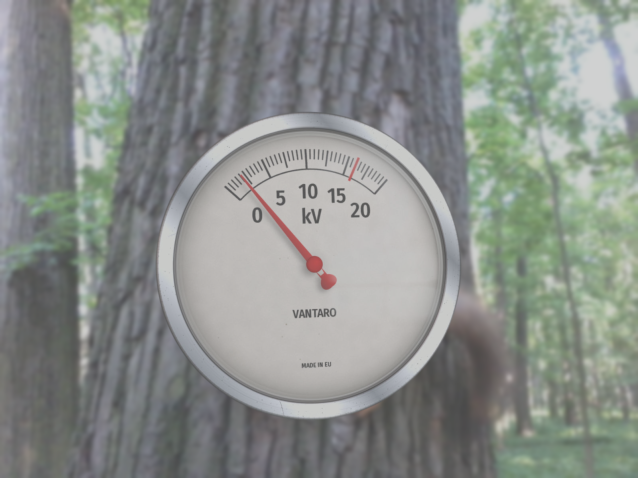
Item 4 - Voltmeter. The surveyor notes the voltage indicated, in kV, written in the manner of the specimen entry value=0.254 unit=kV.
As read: value=2 unit=kV
